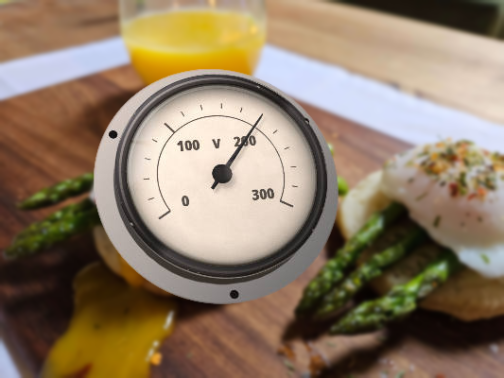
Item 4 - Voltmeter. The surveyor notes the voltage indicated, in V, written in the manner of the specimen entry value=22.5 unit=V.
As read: value=200 unit=V
